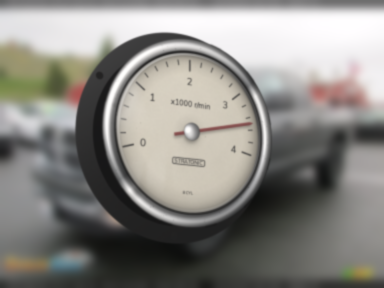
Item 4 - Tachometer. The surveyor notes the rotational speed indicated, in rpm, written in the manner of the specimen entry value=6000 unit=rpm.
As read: value=3500 unit=rpm
